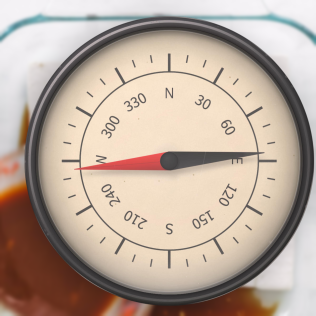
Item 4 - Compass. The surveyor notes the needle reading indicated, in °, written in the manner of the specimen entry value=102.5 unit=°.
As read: value=265 unit=°
